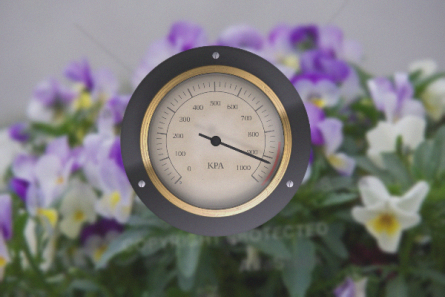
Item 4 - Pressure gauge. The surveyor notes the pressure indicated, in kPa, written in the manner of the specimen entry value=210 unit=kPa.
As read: value=920 unit=kPa
